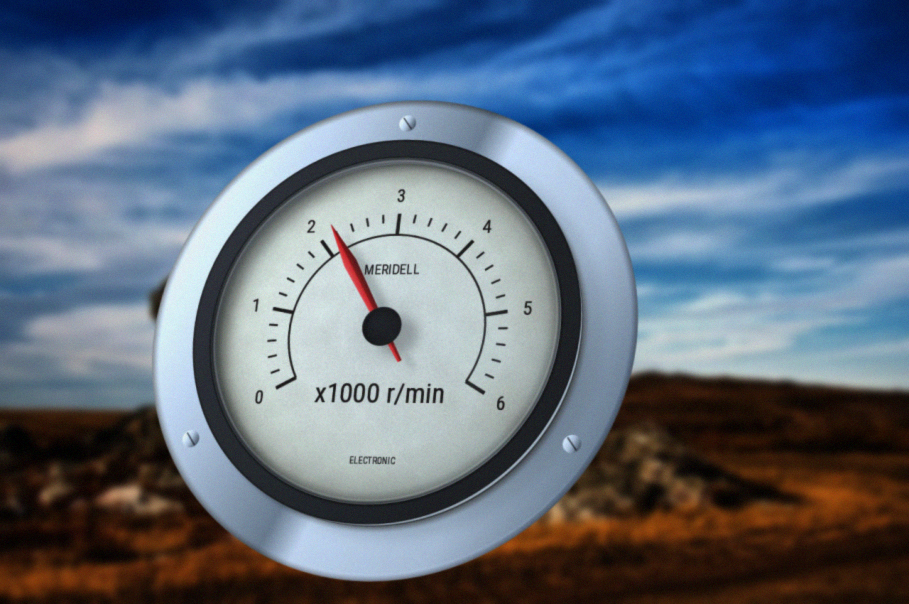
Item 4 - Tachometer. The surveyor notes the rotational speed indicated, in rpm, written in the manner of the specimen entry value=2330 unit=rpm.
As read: value=2200 unit=rpm
